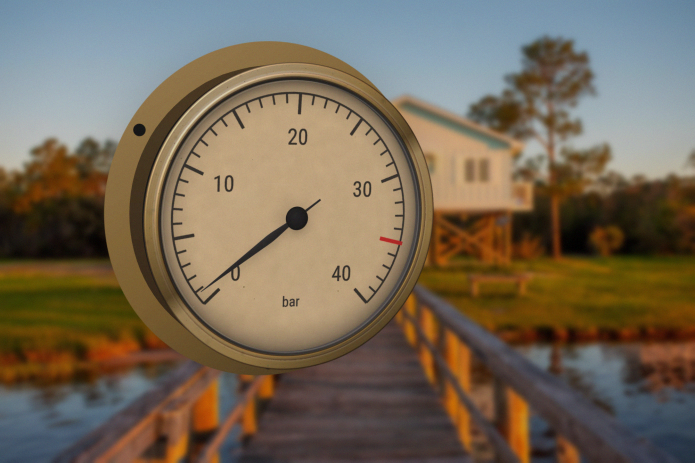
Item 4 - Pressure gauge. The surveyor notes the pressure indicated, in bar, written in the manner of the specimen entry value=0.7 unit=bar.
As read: value=1 unit=bar
